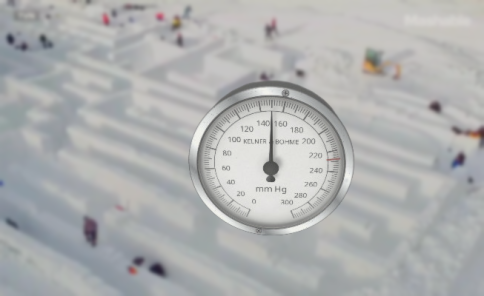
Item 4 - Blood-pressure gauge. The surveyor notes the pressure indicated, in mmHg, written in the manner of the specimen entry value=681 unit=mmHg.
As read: value=150 unit=mmHg
